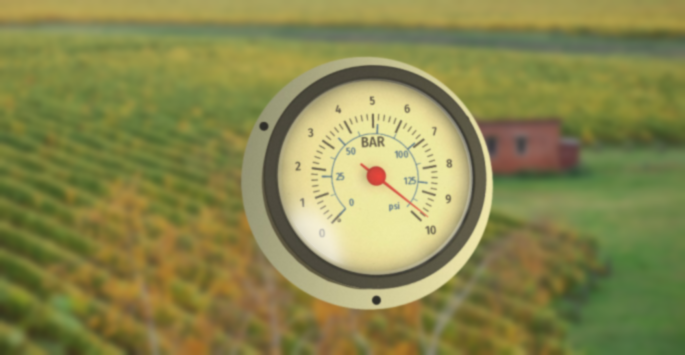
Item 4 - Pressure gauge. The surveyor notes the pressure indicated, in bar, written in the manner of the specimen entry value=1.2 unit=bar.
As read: value=9.8 unit=bar
